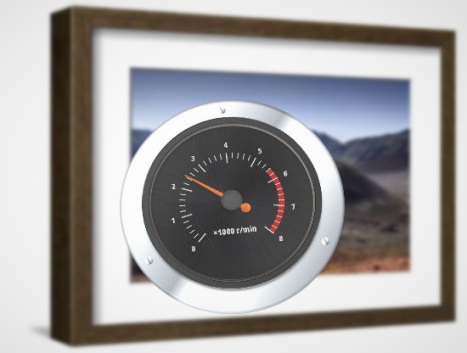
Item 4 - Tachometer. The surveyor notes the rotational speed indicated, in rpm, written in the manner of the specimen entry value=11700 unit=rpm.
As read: value=2400 unit=rpm
